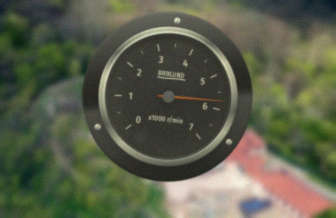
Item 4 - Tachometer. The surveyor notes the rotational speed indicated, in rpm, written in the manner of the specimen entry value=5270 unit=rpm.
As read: value=5750 unit=rpm
